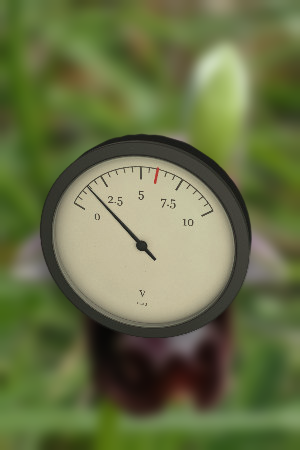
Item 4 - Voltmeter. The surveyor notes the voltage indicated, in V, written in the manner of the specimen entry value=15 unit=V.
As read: value=1.5 unit=V
